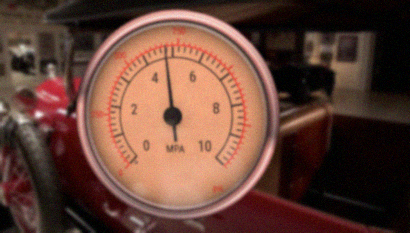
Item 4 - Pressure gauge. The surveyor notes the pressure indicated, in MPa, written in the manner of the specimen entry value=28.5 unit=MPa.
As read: value=4.8 unit=MPa
